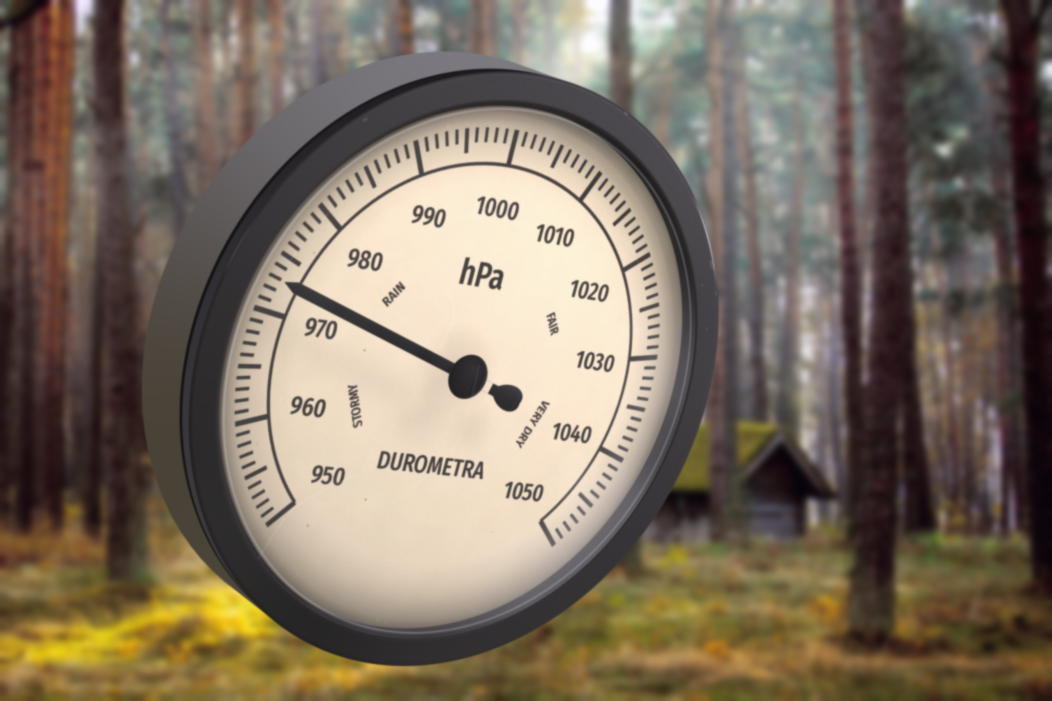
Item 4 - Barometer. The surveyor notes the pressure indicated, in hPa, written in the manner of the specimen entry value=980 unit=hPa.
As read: value=973 unit=hPa
